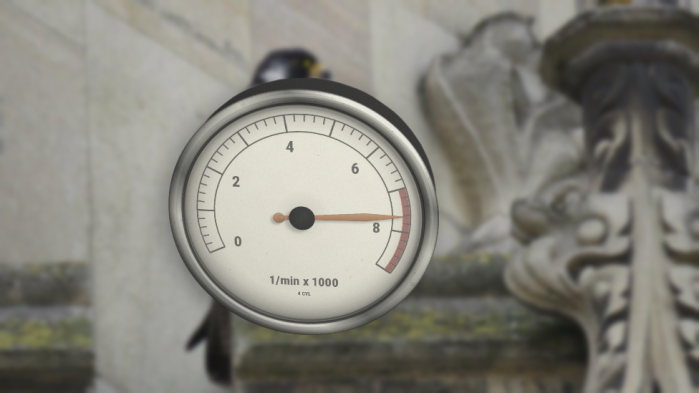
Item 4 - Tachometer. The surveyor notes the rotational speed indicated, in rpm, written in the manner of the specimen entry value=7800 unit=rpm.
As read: value=7600 unit=rpm
